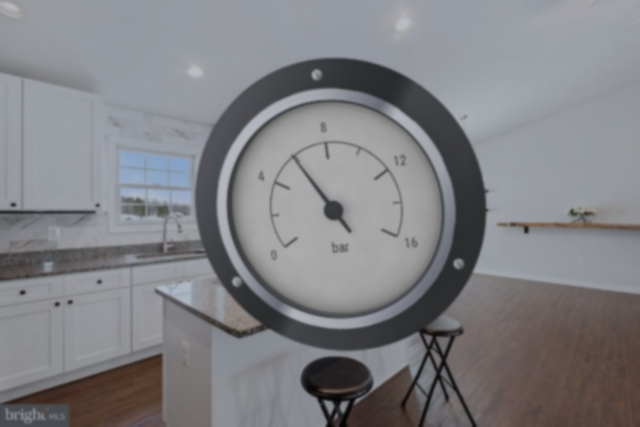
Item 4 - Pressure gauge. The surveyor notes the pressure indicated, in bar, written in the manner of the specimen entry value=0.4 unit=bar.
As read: value=6 unit=bar
